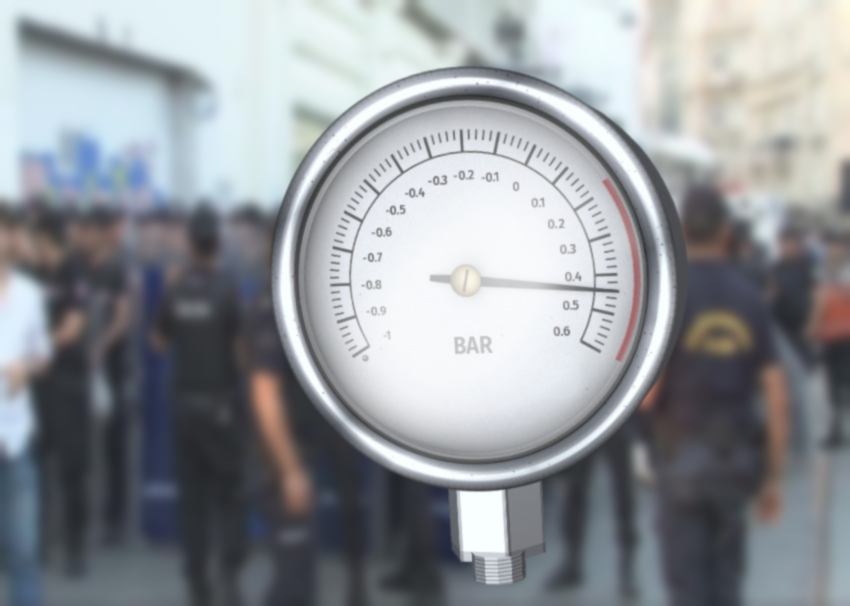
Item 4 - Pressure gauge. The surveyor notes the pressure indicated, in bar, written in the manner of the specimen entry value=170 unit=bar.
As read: value=0.44 unit=bar
